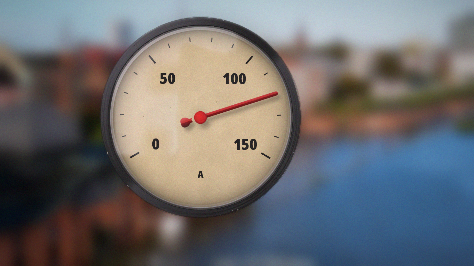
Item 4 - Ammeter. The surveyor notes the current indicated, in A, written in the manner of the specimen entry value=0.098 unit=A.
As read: value=120 unit=A
